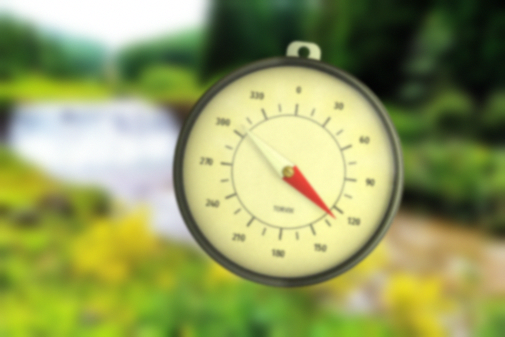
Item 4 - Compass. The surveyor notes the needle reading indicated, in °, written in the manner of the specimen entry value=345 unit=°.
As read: value=127.5 unit=°
